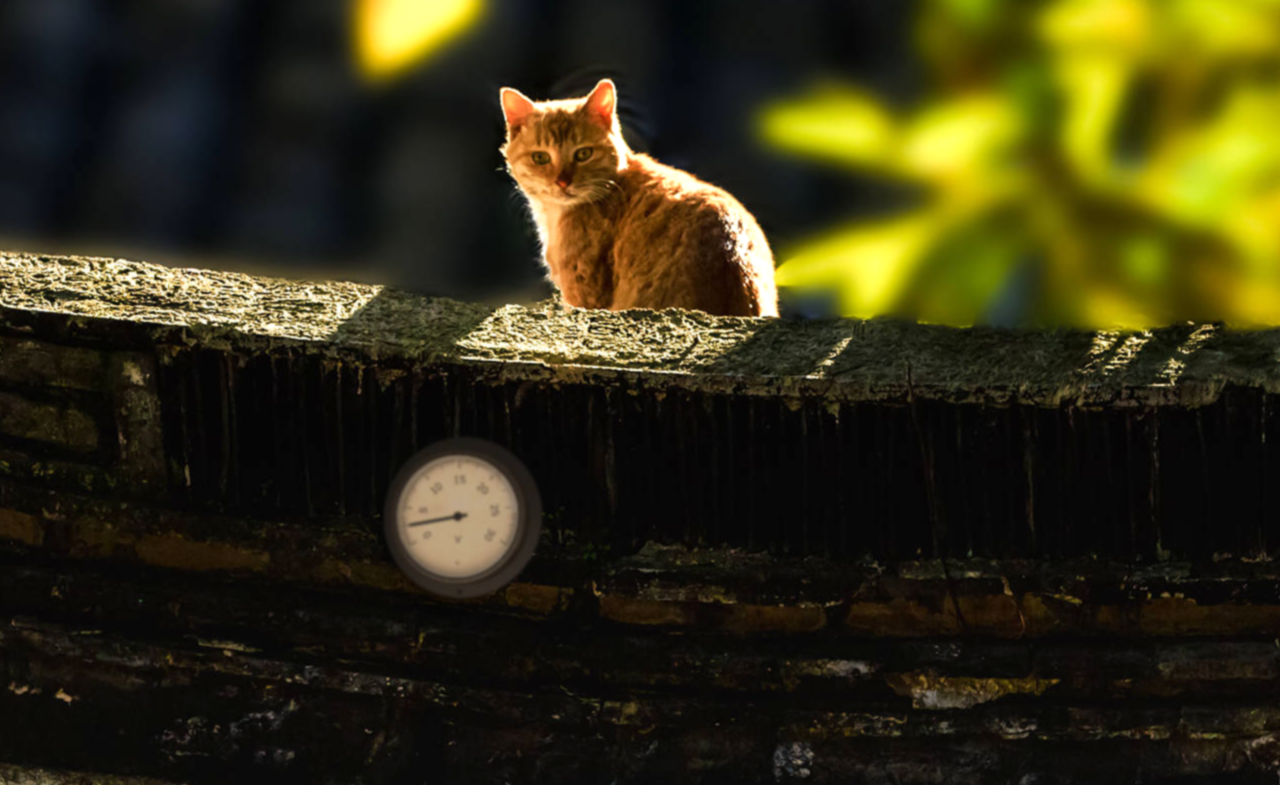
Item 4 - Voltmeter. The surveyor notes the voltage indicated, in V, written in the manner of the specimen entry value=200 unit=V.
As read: value=2.5 unit=V
